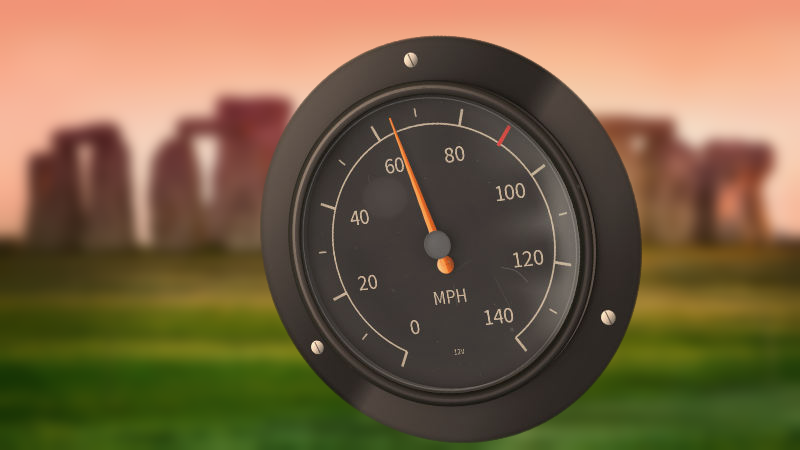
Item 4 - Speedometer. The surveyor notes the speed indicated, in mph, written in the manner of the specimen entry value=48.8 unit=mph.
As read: value=65 unit=mph
